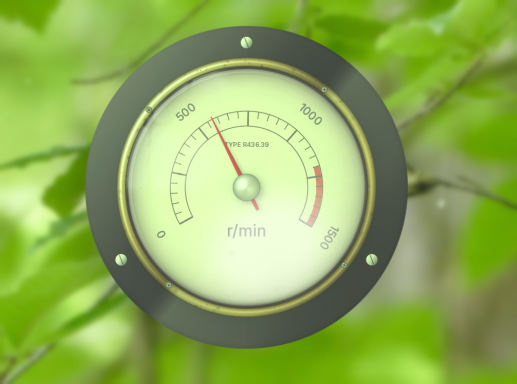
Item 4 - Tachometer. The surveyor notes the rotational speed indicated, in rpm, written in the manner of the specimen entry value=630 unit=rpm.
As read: value=575 unit=rpm
